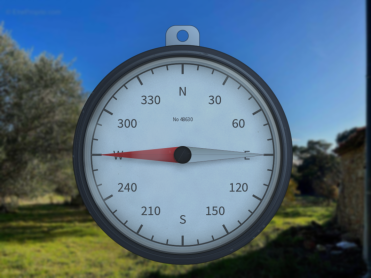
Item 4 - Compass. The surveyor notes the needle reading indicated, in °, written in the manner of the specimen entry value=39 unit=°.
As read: value=270 unit=°
